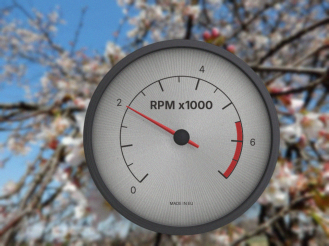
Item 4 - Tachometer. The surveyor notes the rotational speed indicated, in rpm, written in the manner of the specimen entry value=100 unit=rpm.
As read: value=2000 unit=rpm
